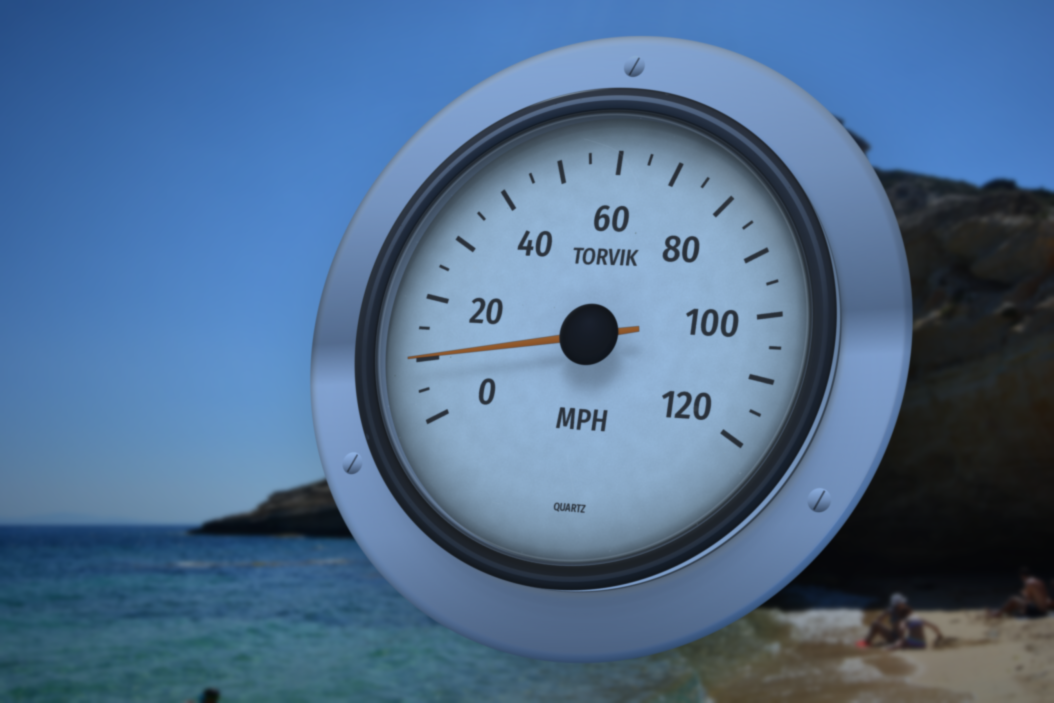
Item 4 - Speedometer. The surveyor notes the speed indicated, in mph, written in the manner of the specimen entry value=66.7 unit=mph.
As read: value=10 unit=mph
